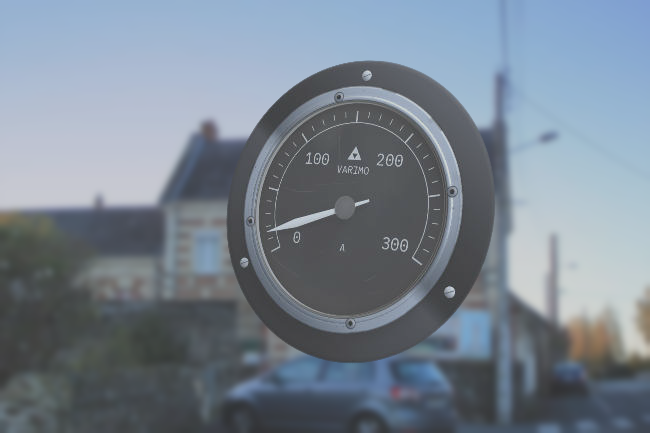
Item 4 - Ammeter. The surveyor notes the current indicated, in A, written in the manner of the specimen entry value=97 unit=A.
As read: value=15 unit=A
